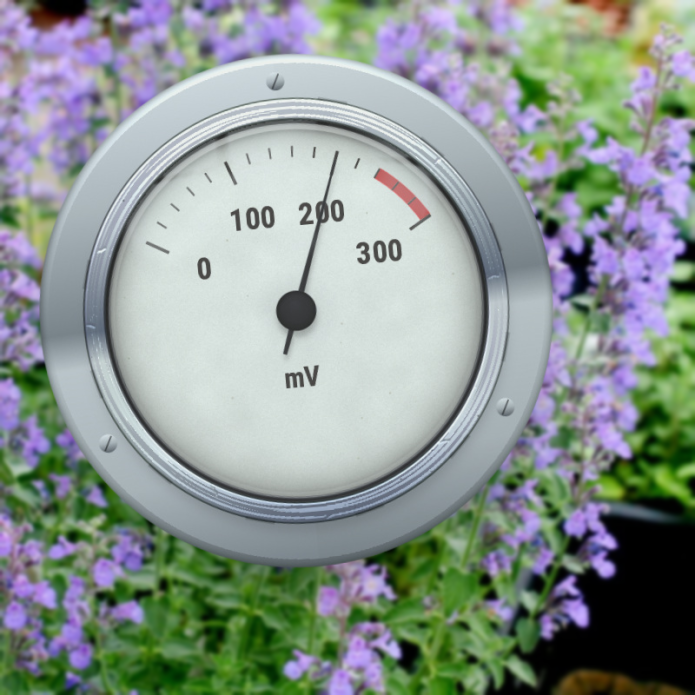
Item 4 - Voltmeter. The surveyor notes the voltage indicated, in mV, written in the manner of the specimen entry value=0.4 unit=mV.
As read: value=200 unit=mV
